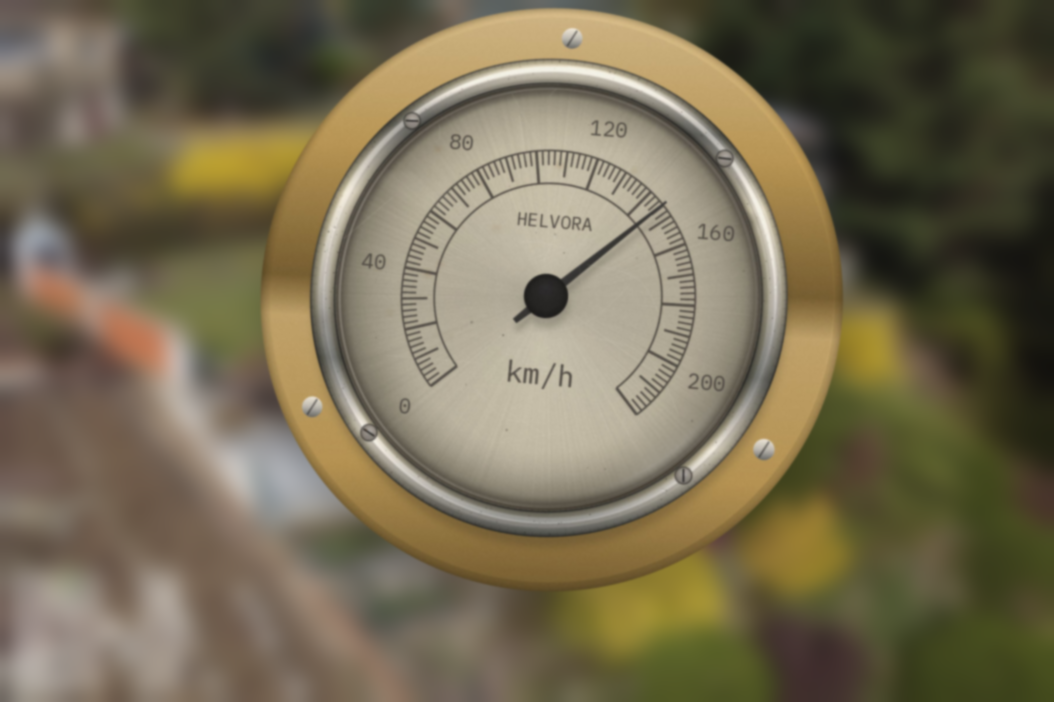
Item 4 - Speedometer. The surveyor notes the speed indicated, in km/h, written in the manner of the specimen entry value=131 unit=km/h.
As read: value=146 unit=km/h
